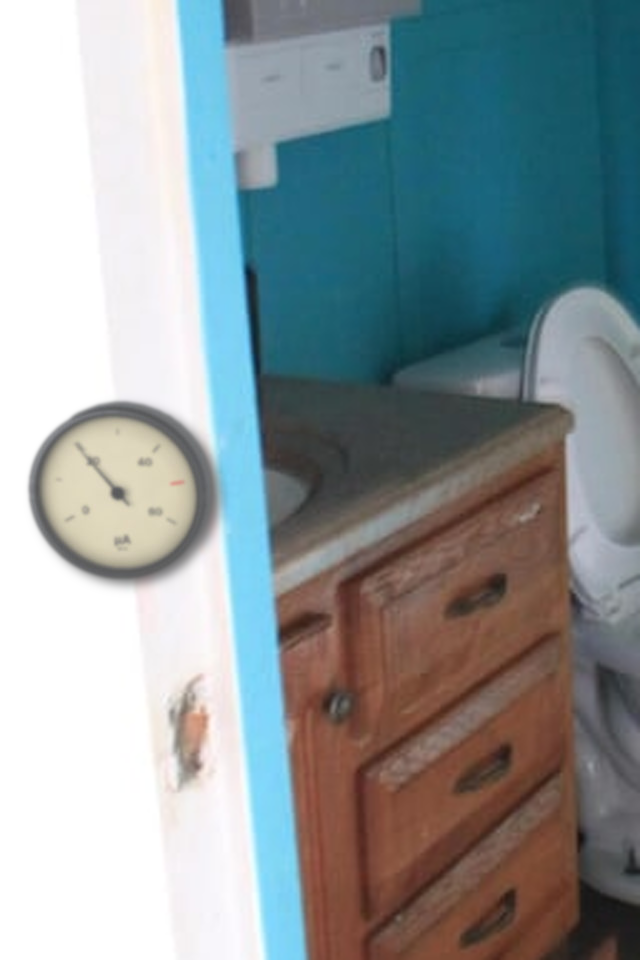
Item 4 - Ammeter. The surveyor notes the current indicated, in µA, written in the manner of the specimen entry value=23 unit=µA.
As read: value=20 unit=µA
